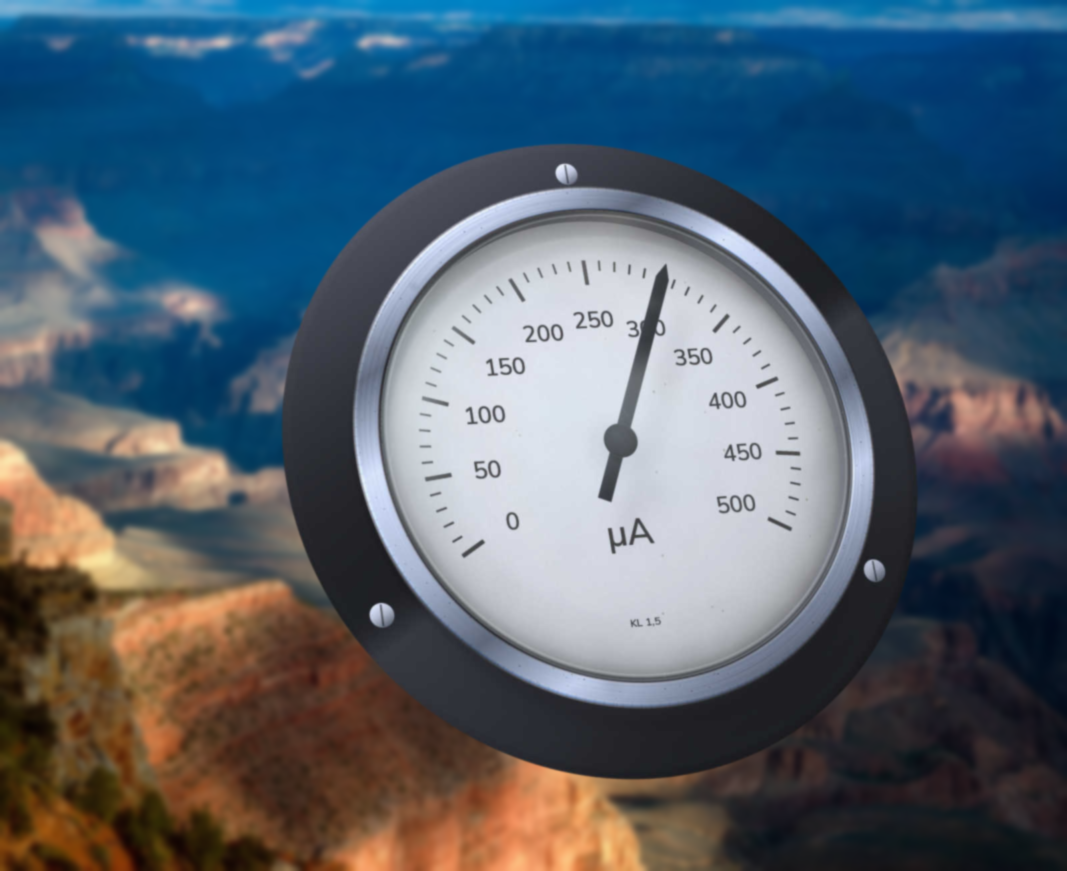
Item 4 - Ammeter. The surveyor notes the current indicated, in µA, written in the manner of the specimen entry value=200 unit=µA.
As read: value=300 unit=µA
